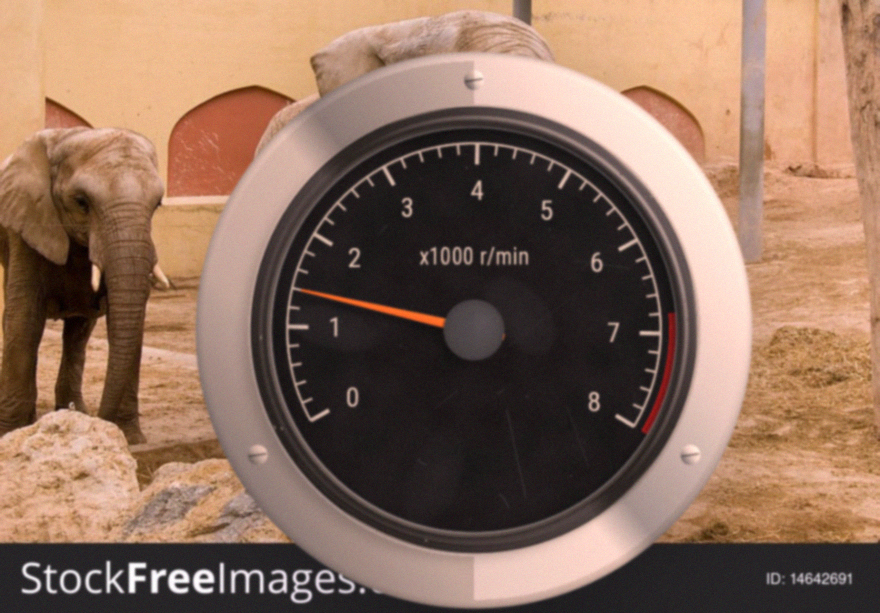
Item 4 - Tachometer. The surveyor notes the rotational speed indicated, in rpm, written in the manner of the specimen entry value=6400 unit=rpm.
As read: value=1400 unit=rpm
